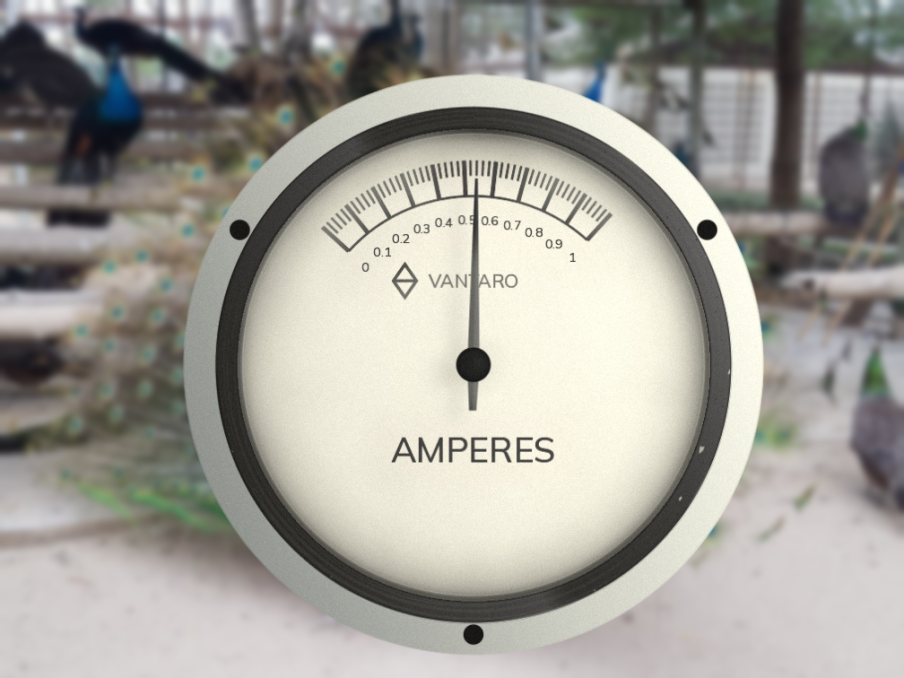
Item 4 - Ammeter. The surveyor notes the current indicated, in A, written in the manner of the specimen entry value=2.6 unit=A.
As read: value=0.54 unit=A
